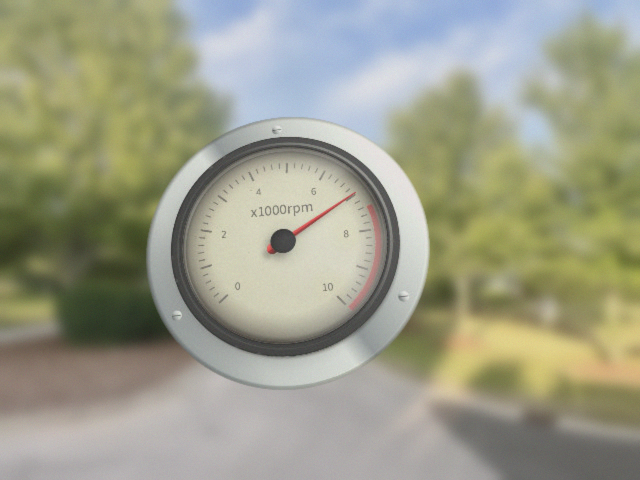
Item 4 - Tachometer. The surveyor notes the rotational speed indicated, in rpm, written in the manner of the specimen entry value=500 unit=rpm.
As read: value=7000 unit=rpm
